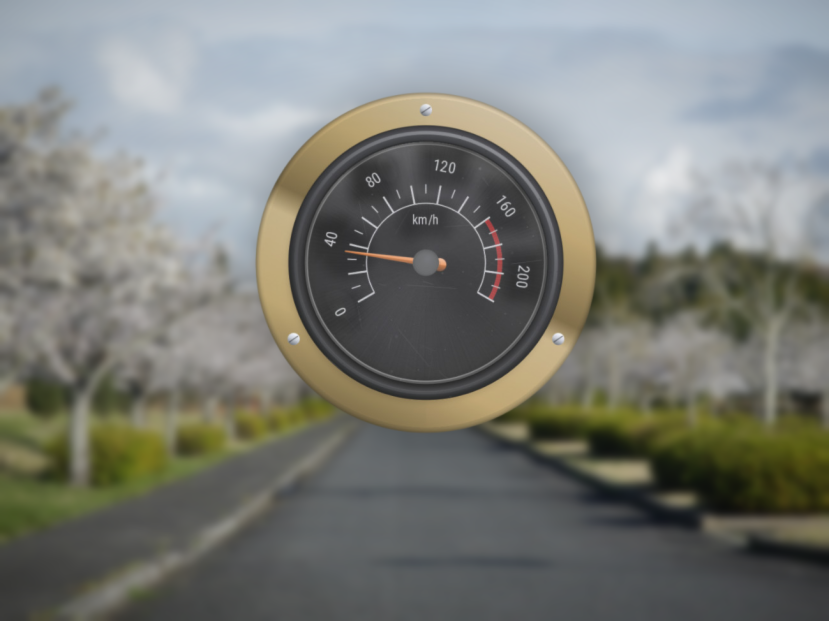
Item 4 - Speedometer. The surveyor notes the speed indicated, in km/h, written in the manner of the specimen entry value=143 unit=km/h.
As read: value=35 unit=km/h
